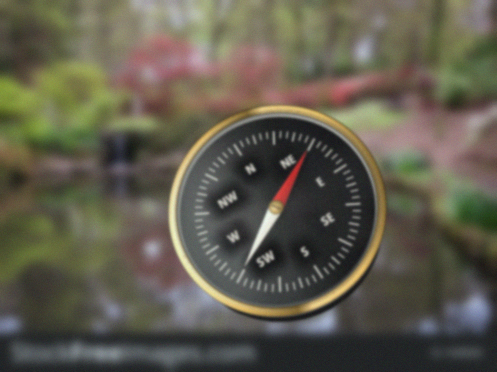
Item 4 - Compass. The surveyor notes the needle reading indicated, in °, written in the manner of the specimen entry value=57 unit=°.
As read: value=60 unit=°
